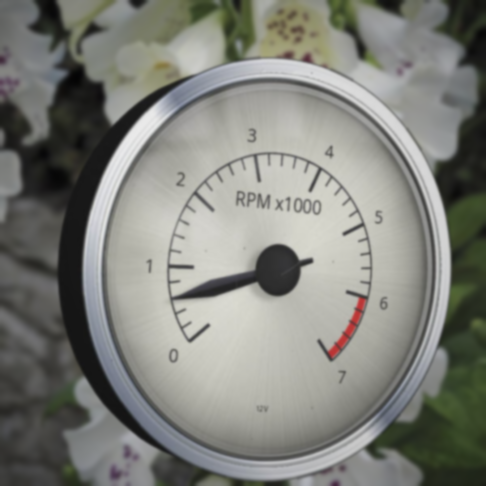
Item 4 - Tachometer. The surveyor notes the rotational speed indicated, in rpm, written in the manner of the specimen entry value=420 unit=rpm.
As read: value=600 unit=rpm
